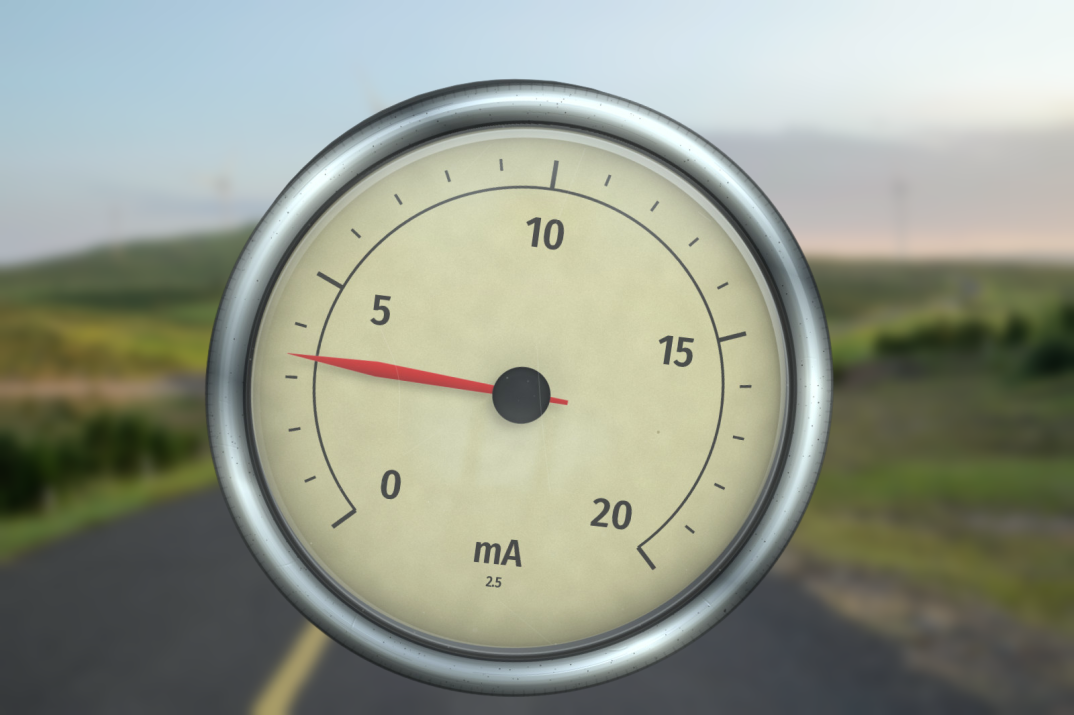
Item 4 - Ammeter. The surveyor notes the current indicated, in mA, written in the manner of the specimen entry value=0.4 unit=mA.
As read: value=3.5 unit=mA
